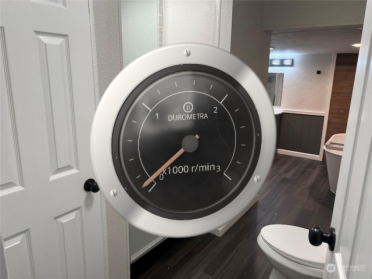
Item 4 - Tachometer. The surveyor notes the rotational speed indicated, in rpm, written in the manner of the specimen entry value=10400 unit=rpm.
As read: value=100 unit=rpm
